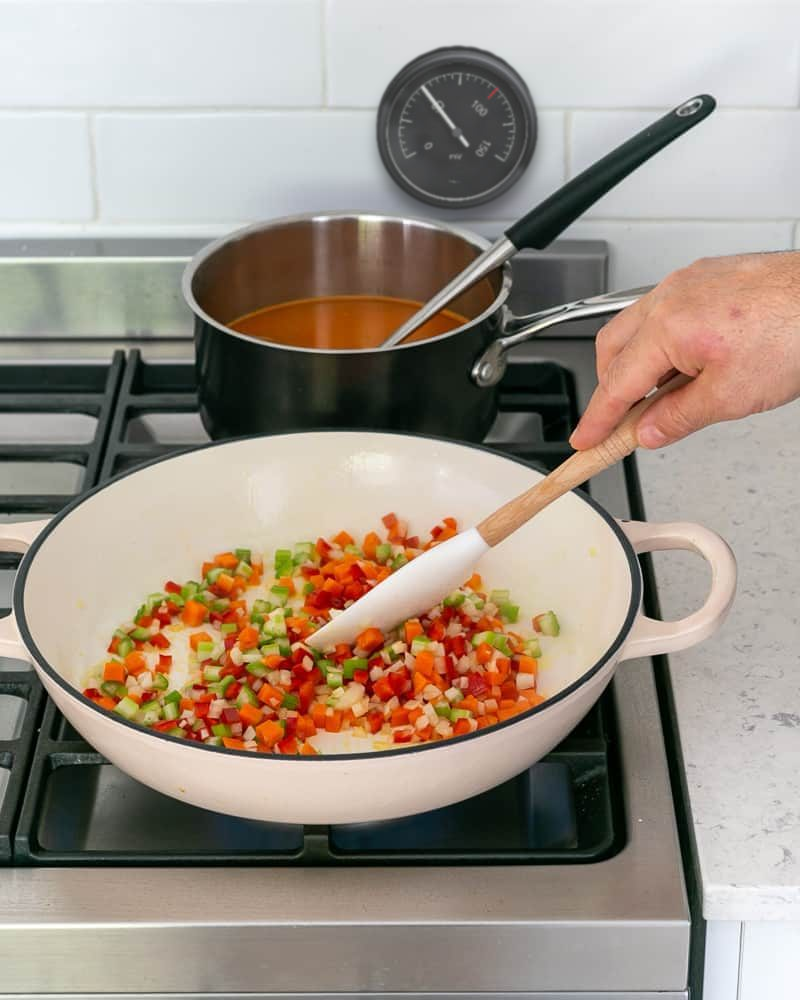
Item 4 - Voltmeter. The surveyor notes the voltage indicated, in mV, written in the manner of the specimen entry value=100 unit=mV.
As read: value=50 unit=mV
